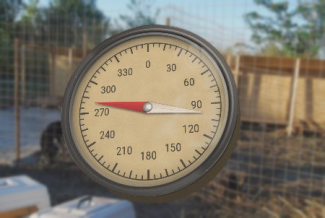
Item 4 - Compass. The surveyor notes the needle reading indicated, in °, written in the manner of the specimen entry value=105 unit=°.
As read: value=280 unit=°
